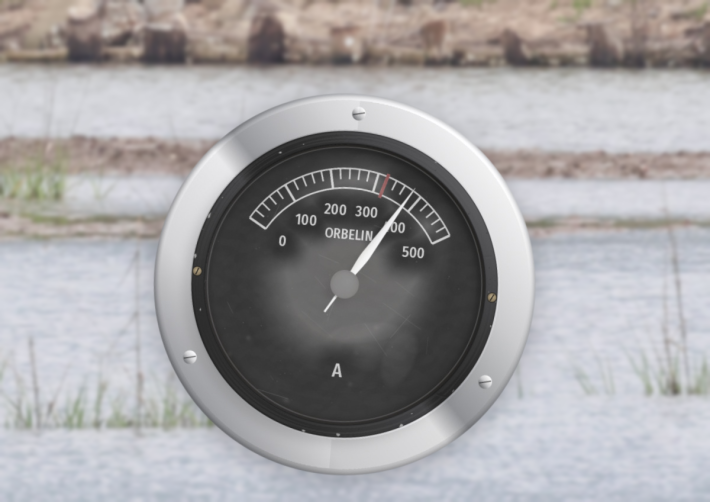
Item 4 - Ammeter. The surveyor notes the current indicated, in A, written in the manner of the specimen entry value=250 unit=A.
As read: value=380 unit=A
